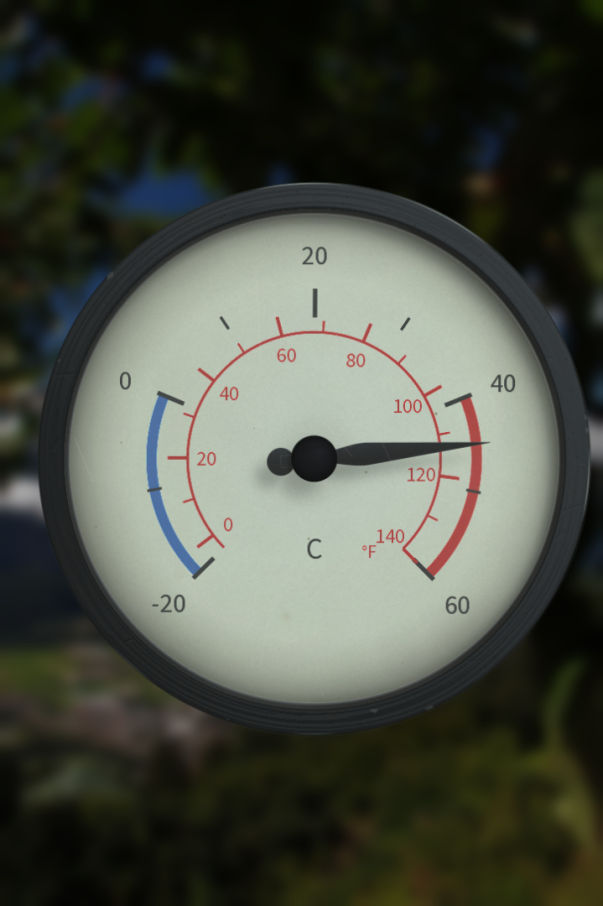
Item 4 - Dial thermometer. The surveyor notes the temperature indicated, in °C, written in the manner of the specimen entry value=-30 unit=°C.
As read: value=45 unit=°C
